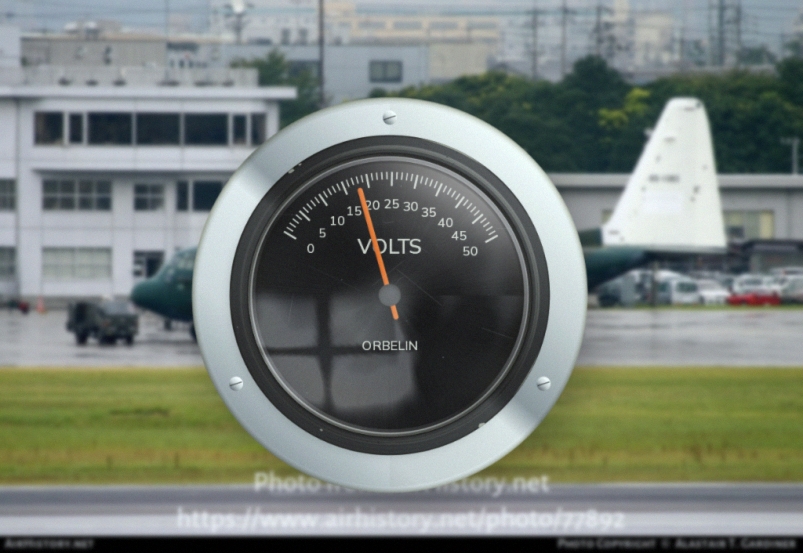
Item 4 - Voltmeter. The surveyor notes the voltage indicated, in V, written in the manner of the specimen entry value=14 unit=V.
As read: value=18 unit=V
